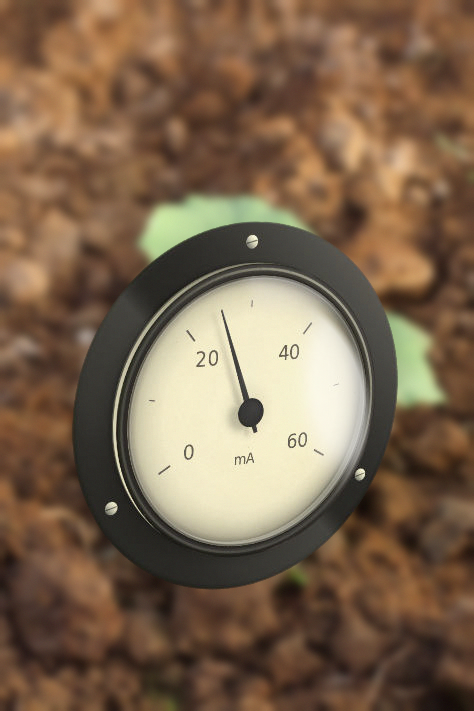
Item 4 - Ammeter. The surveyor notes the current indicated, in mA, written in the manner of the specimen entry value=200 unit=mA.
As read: value=25 unit=mA
